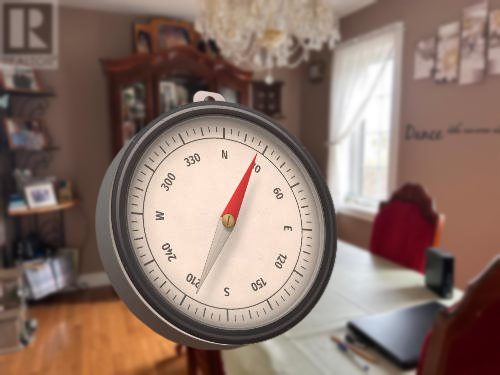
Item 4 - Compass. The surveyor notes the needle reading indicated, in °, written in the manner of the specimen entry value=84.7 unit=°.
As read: value=25 unit=°
